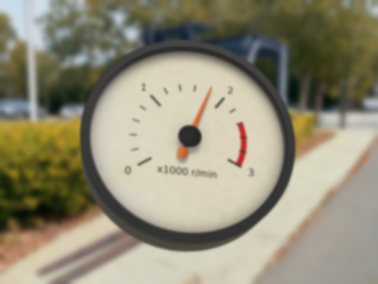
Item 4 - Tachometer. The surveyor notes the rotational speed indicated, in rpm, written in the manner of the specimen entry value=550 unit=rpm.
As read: value=1800 unit=rpm
